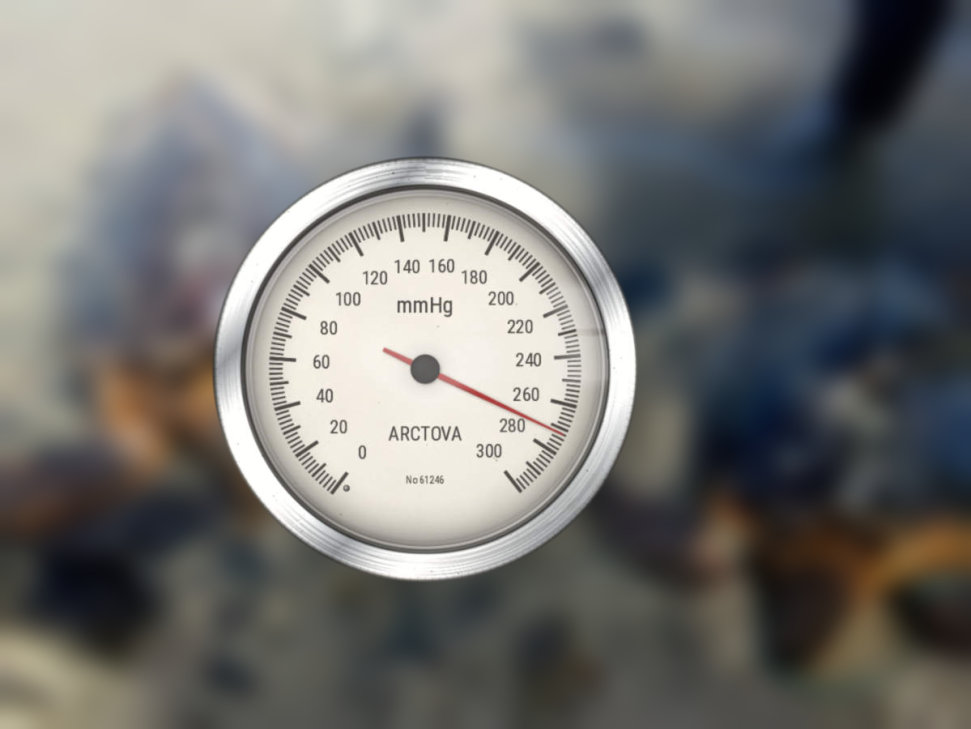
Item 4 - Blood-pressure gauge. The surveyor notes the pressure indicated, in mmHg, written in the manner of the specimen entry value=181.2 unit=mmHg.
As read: value=272 unit=mmHg
